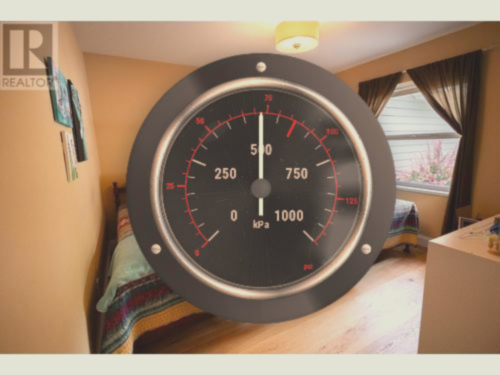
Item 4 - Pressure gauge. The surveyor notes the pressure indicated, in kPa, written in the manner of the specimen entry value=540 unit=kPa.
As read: value=500 unit=kPa
